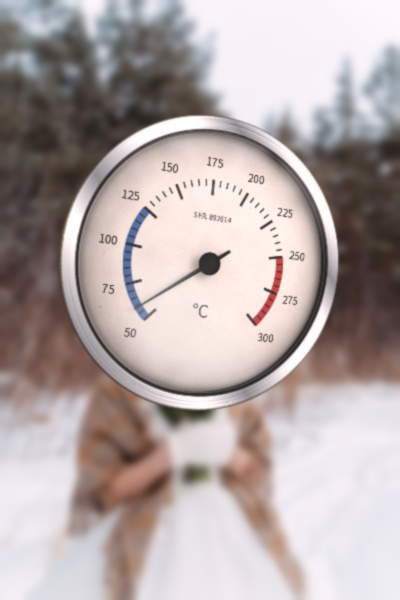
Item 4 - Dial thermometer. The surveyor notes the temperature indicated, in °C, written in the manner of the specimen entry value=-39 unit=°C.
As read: value=60 unit=°C
